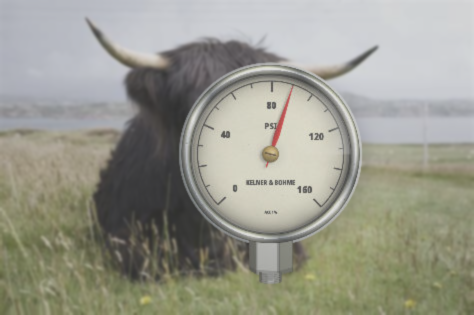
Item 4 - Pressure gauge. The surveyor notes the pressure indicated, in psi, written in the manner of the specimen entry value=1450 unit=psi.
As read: value=90 unit=psi
